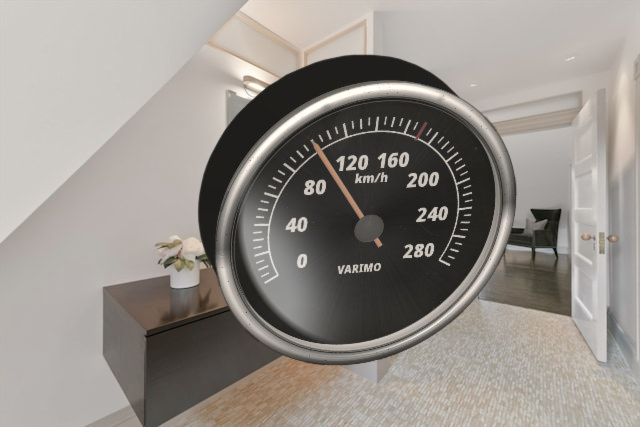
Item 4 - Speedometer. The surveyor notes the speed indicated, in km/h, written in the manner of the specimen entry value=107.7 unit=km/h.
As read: value=100 unit=km/h
